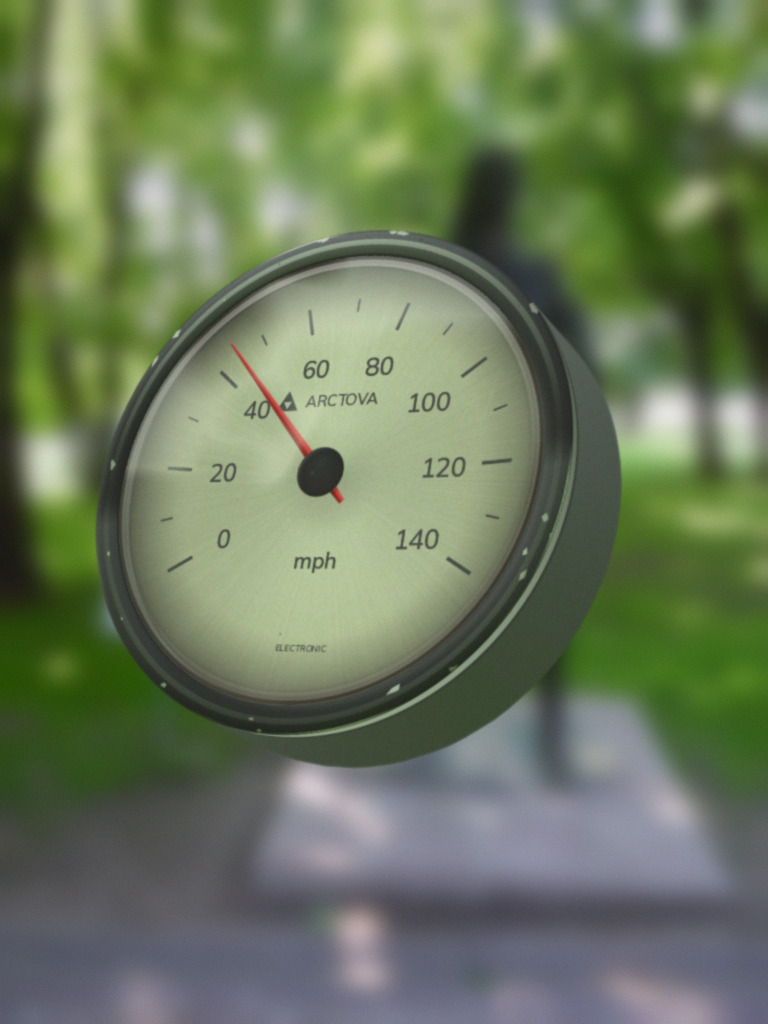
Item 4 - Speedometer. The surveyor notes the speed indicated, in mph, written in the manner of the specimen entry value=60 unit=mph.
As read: value=45 unit=mph
